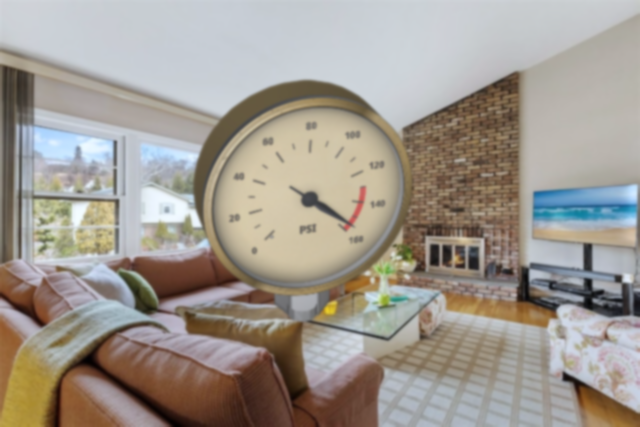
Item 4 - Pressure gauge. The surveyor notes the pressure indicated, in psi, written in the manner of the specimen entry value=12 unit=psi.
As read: value=155 unit=psi
